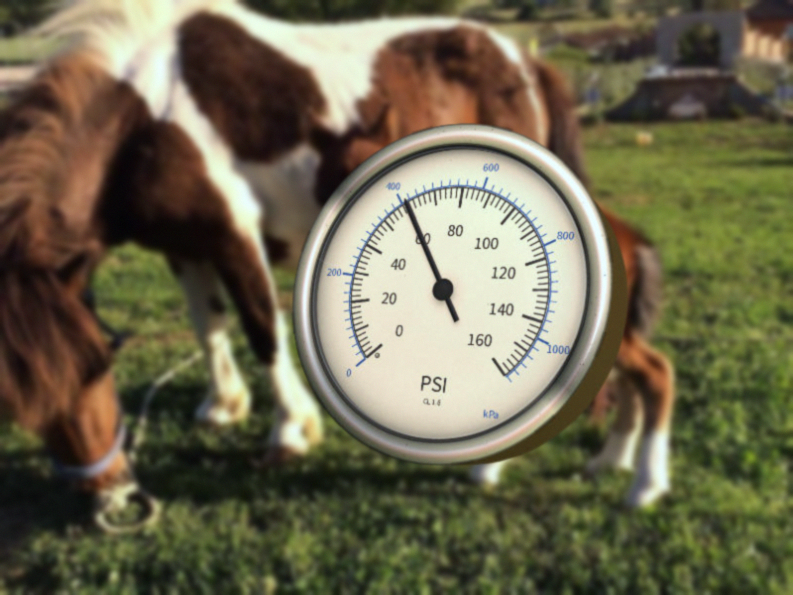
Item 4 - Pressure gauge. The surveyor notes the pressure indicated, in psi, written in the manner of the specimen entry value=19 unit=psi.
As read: value=60 unit=psi
